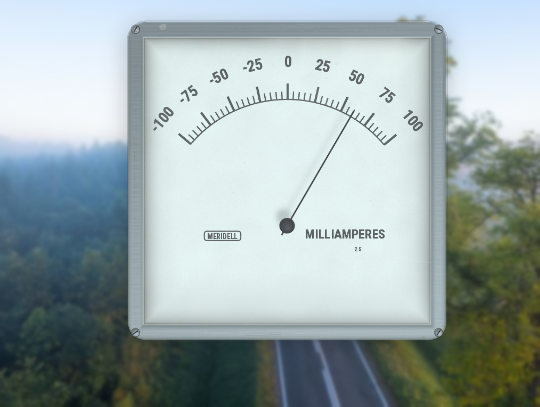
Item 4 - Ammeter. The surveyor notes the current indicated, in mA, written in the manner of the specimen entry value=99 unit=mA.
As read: value=60 unit=mA
